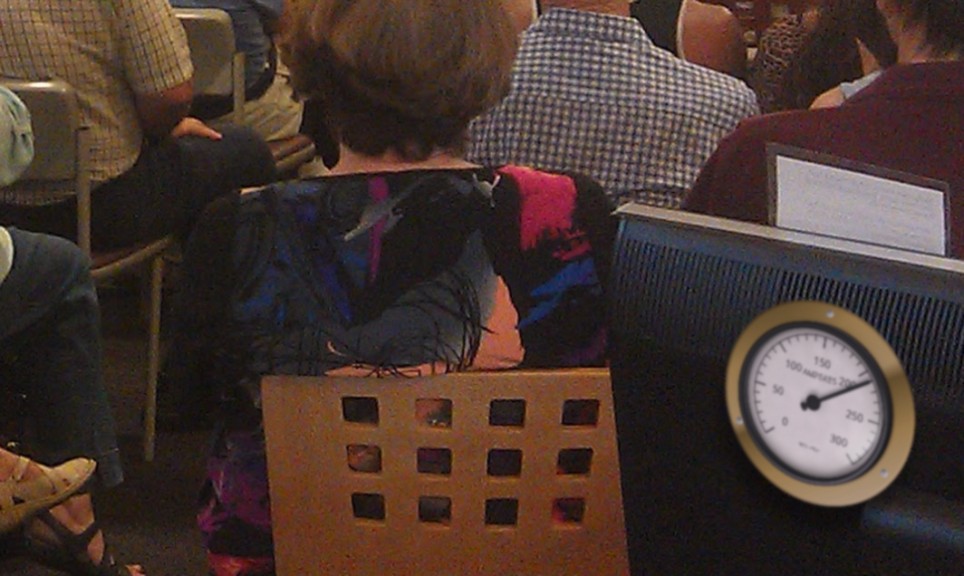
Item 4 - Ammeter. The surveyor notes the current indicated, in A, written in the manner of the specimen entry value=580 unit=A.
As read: value=210 unit=A
